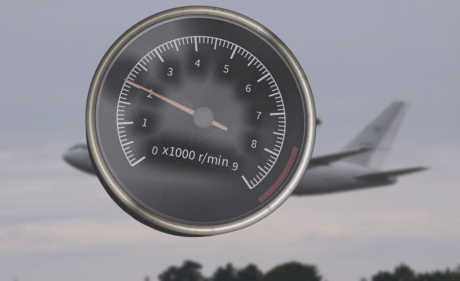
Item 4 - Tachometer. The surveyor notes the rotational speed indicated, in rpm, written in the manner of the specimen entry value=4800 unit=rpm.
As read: value=2000 unit=rpm
